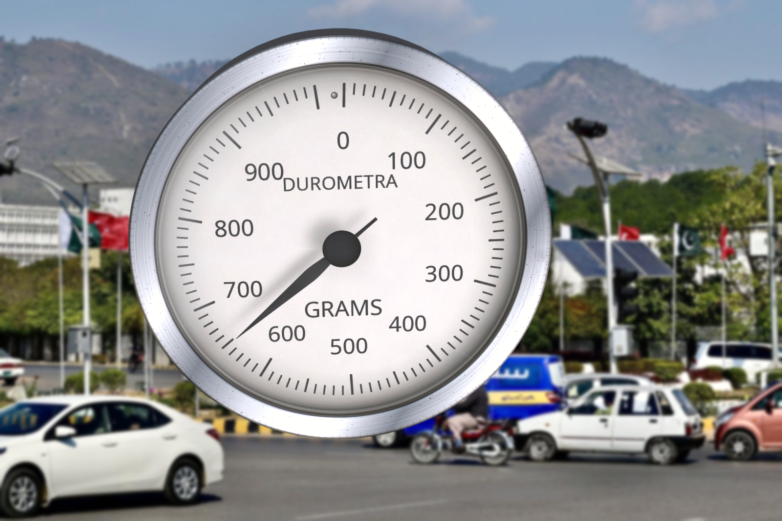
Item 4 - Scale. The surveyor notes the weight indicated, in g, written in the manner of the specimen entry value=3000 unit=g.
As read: value=650 unit=g
